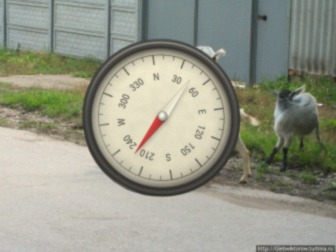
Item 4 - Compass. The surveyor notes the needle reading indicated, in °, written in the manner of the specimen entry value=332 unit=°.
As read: value=225 unit=°
